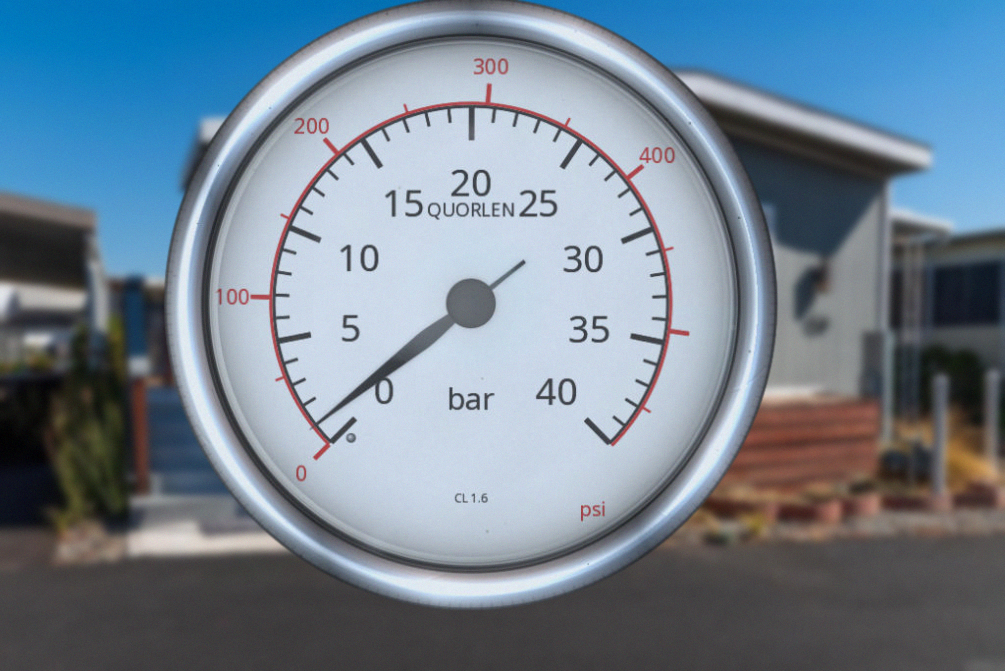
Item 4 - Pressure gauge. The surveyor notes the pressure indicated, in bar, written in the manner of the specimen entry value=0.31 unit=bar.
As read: value=1 unit=bar
